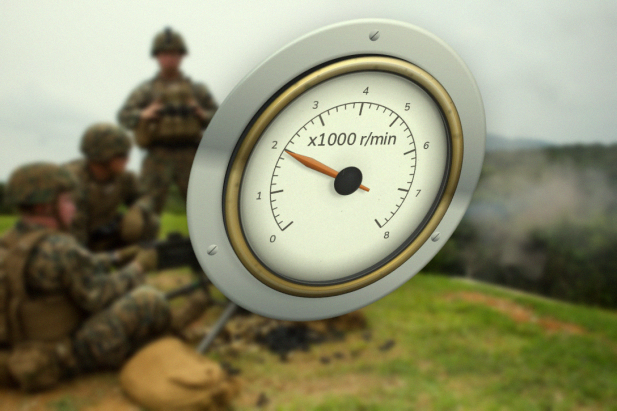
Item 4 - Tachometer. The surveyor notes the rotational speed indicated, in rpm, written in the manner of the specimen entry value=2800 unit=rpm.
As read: value=2000 unit=rpm
